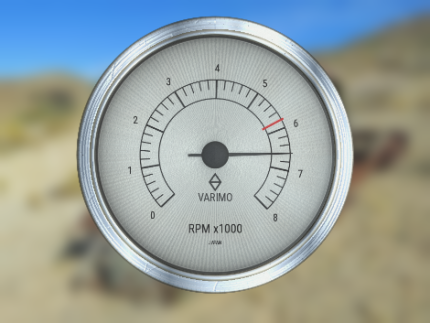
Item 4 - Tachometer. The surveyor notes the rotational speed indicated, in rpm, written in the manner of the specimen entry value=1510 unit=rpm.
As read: value=6600 unit=rpm
